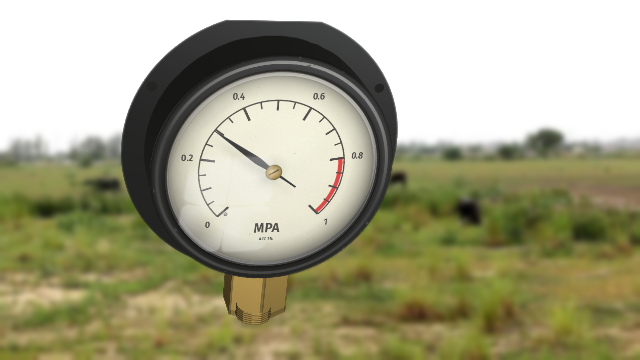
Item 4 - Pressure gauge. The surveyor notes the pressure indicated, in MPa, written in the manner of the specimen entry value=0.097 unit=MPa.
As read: value=0.3 unit=MPa
